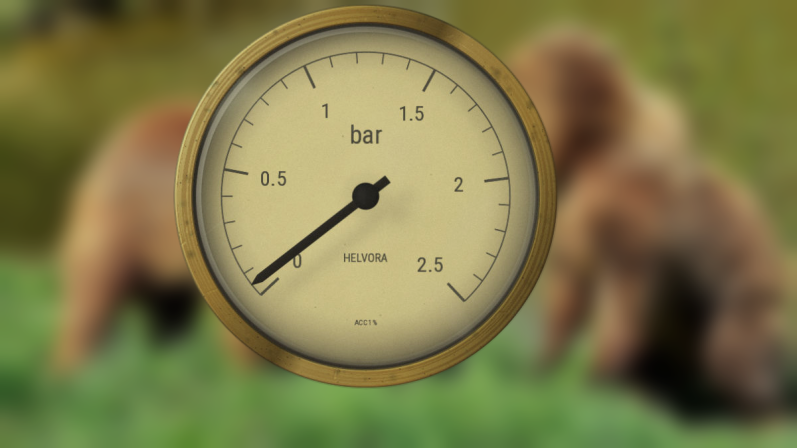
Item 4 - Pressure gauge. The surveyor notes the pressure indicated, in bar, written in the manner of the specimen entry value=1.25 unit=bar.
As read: value=0.05 unit=bar
